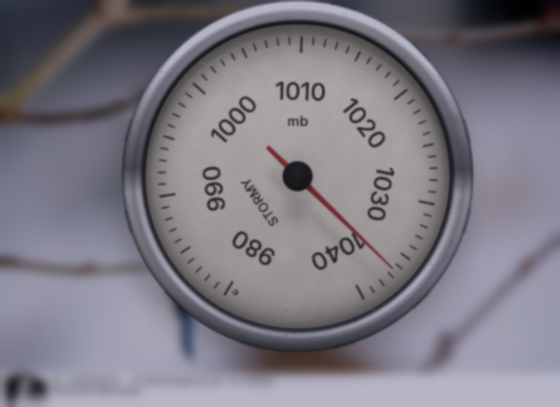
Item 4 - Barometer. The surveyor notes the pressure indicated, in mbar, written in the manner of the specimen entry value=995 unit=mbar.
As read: value=1036.5 unit=mbar
